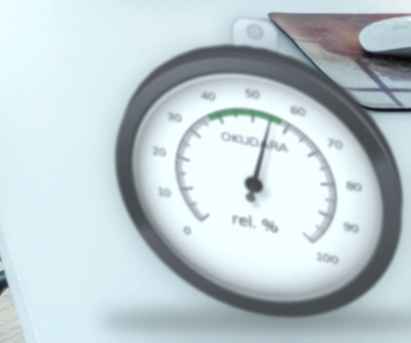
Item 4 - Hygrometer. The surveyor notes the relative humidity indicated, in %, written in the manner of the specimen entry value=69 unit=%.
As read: value=55 unit=%
